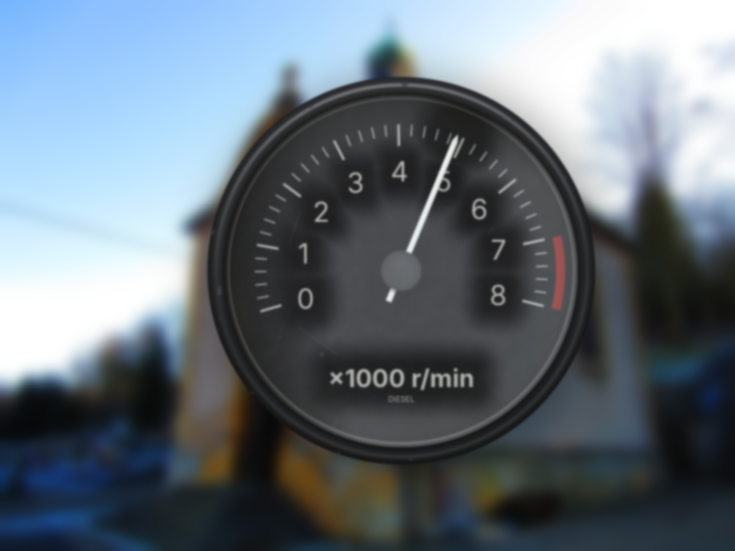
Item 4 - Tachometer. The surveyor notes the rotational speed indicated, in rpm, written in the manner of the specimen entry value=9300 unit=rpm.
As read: value=4900 unit=rpm
